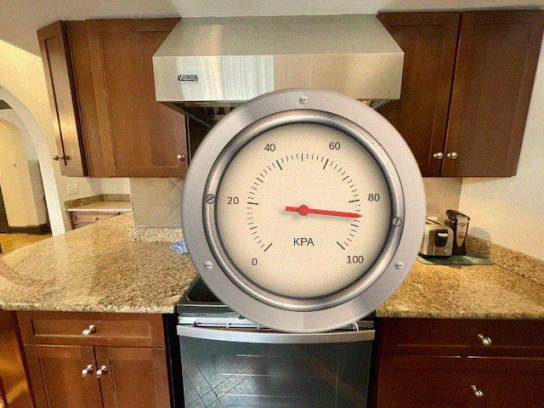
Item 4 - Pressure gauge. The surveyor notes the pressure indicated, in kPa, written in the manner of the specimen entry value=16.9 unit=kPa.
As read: value=86 unit=kPa
